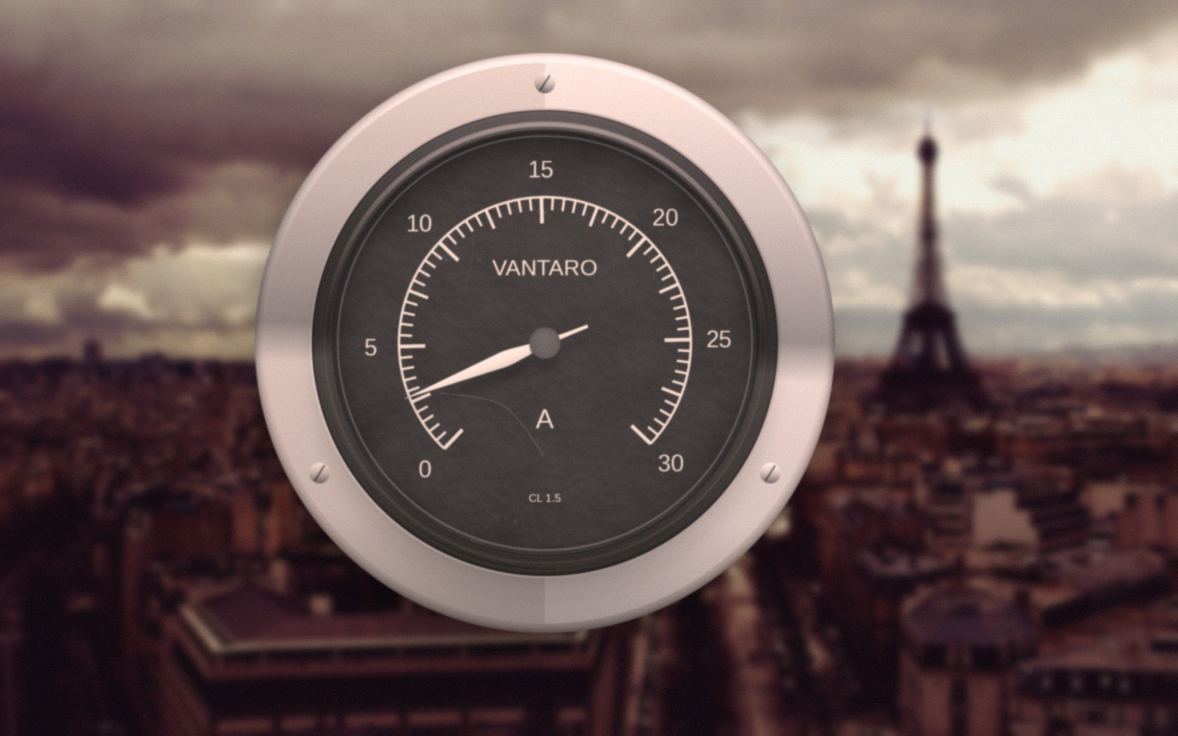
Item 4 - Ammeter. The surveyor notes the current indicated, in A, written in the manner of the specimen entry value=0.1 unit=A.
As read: value=2.75 unit=A
